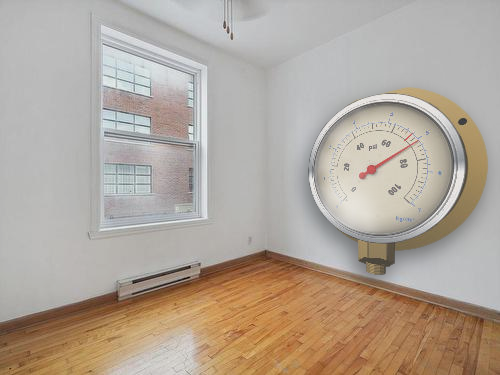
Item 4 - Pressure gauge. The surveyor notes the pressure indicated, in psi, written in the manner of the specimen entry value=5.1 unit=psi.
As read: value=72 unit=psi
